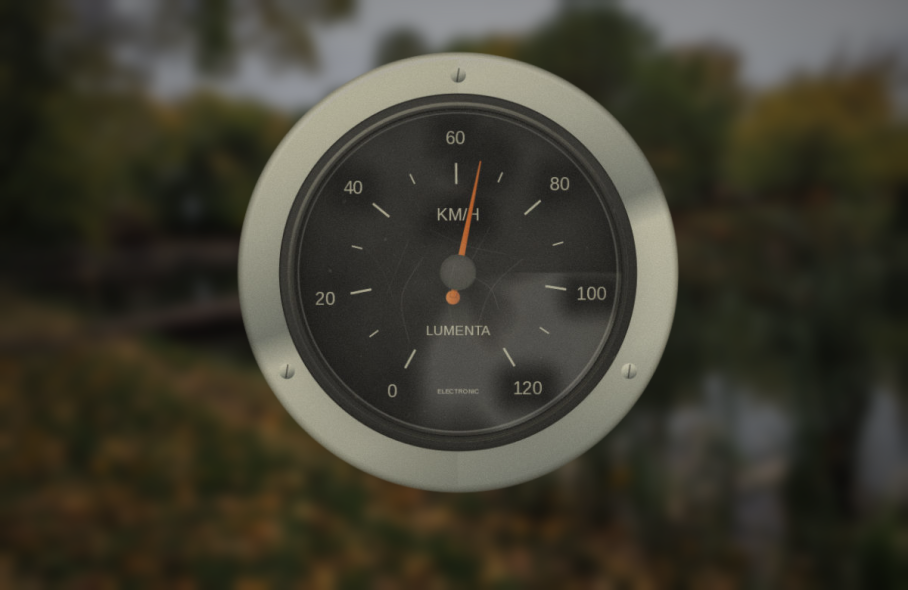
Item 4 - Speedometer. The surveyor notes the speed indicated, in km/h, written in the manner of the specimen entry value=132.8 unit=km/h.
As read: value=65 unit=km/h
